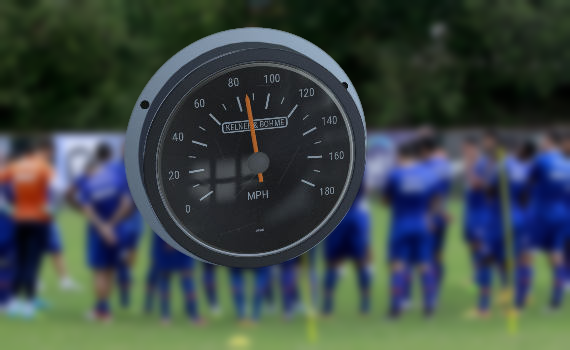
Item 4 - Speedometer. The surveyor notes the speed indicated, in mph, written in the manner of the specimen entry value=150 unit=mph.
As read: value=85 unit=mph
